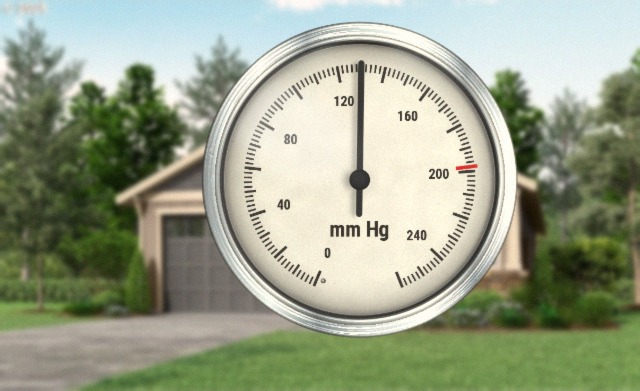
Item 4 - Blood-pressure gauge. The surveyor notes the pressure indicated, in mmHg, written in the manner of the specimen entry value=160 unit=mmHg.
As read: value=130 unit=mmHg
